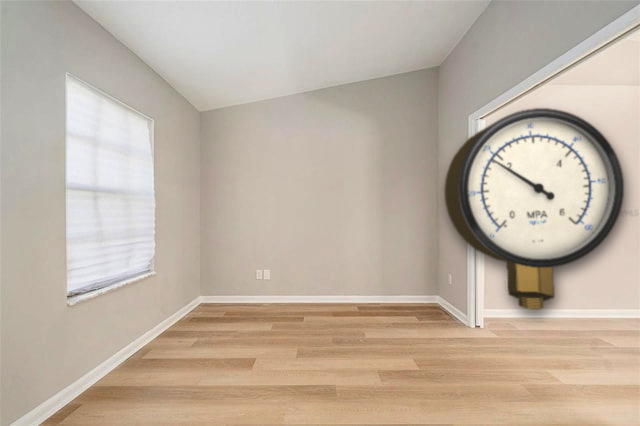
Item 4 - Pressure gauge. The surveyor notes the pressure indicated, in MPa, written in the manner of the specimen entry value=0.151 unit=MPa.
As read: value=1.8 unit=MPa
